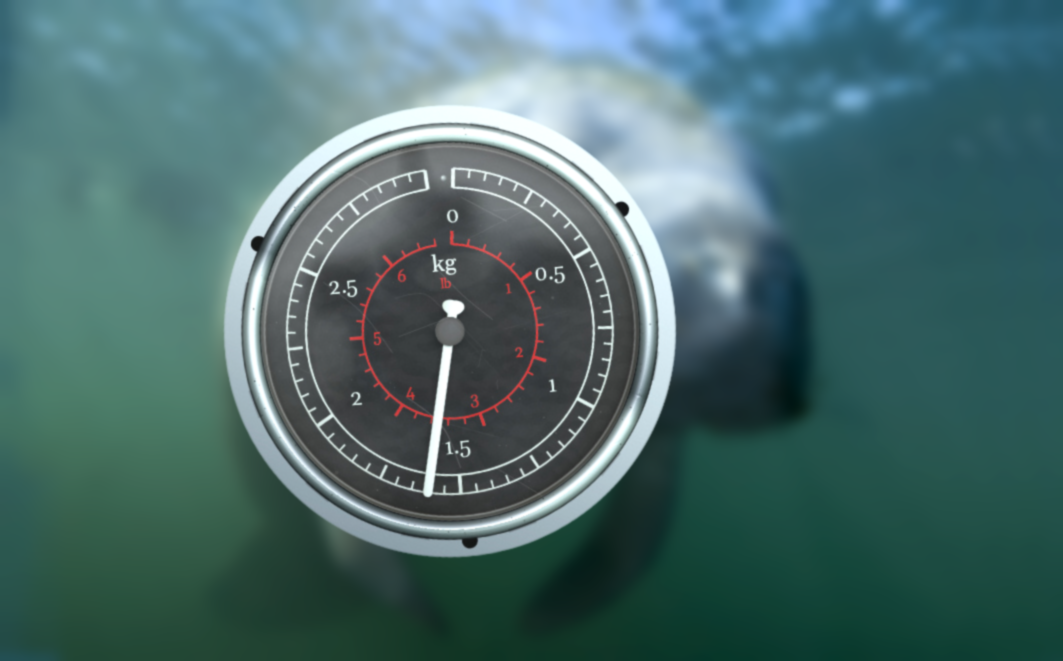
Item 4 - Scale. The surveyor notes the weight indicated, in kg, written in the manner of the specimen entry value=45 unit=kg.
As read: value=1.6 unit=kg
